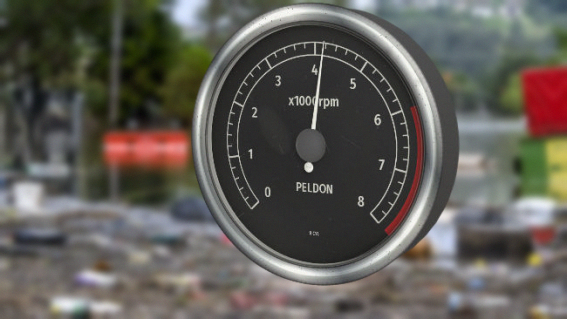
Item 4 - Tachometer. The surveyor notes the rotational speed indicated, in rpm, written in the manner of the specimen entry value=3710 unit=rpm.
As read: value=4200 unit=rpm
